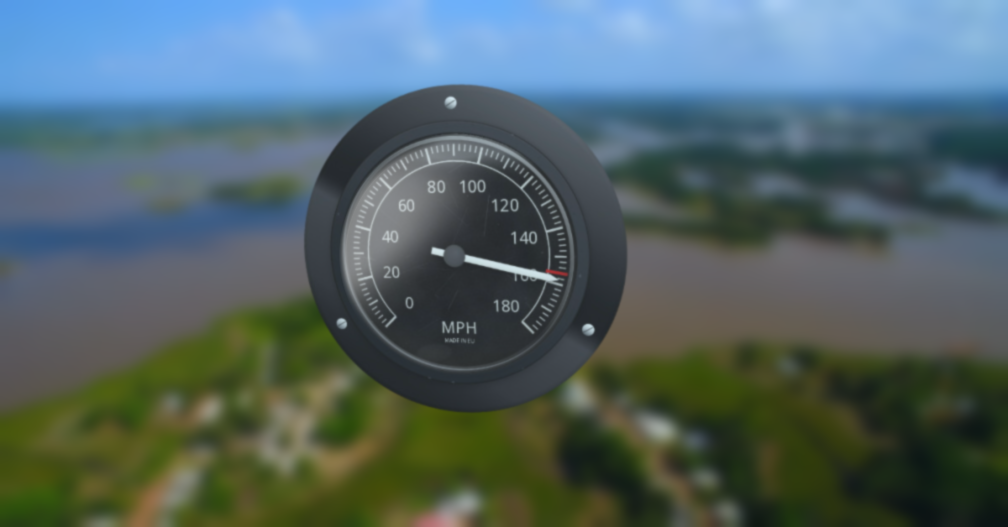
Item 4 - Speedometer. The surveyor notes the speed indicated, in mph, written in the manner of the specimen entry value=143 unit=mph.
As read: value=158 unit=mph
